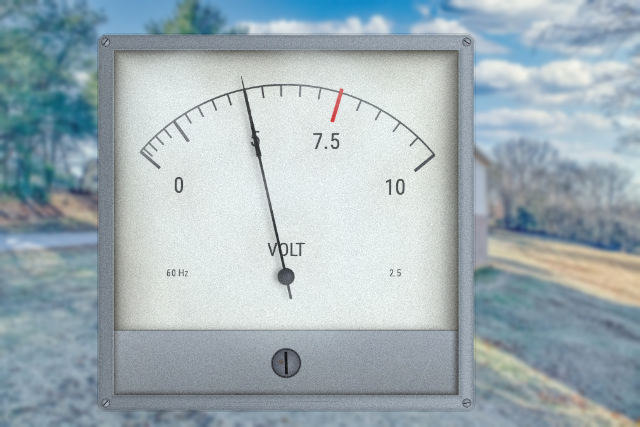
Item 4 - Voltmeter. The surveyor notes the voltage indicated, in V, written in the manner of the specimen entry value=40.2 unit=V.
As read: value=5 unit=V
